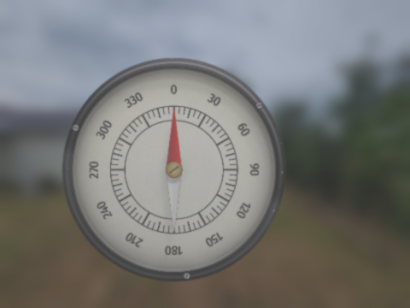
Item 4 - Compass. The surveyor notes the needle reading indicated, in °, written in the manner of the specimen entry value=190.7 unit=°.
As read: value=0 unit=°
